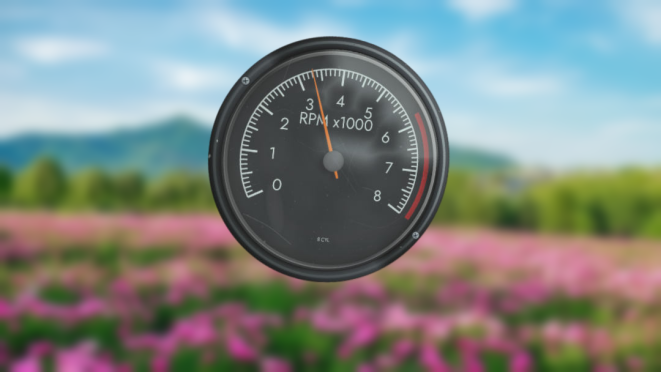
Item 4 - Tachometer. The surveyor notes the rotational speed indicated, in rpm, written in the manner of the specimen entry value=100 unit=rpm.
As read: value=3300 unit=rpm
